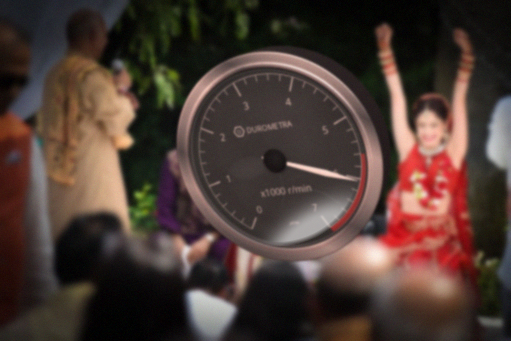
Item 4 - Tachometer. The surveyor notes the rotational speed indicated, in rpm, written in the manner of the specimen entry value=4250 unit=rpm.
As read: value=6000 unit=rpm
